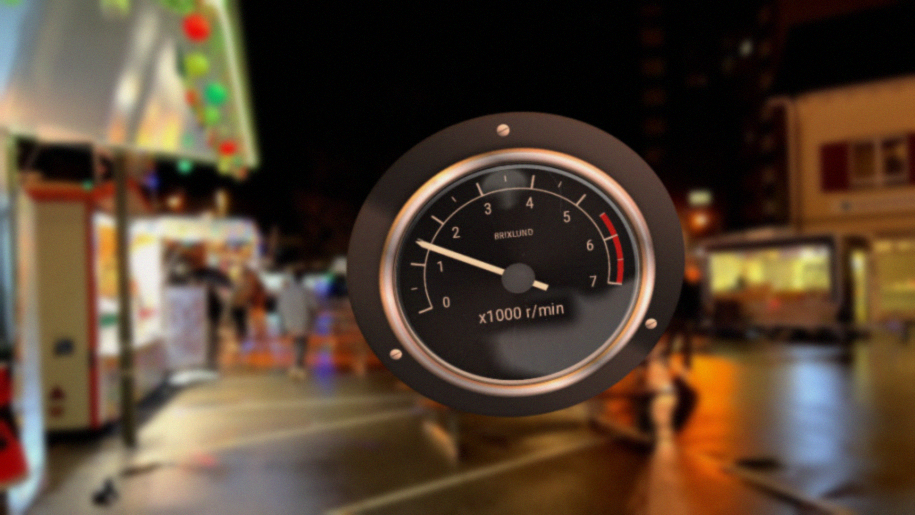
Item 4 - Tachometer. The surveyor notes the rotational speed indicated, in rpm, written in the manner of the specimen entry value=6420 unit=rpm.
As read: value=1500 unit=rpm
